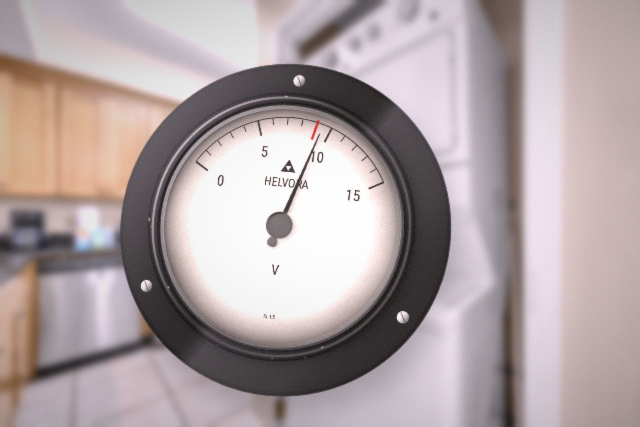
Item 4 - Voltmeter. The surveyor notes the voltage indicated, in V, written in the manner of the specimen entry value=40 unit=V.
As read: value=9.5 unit=V
